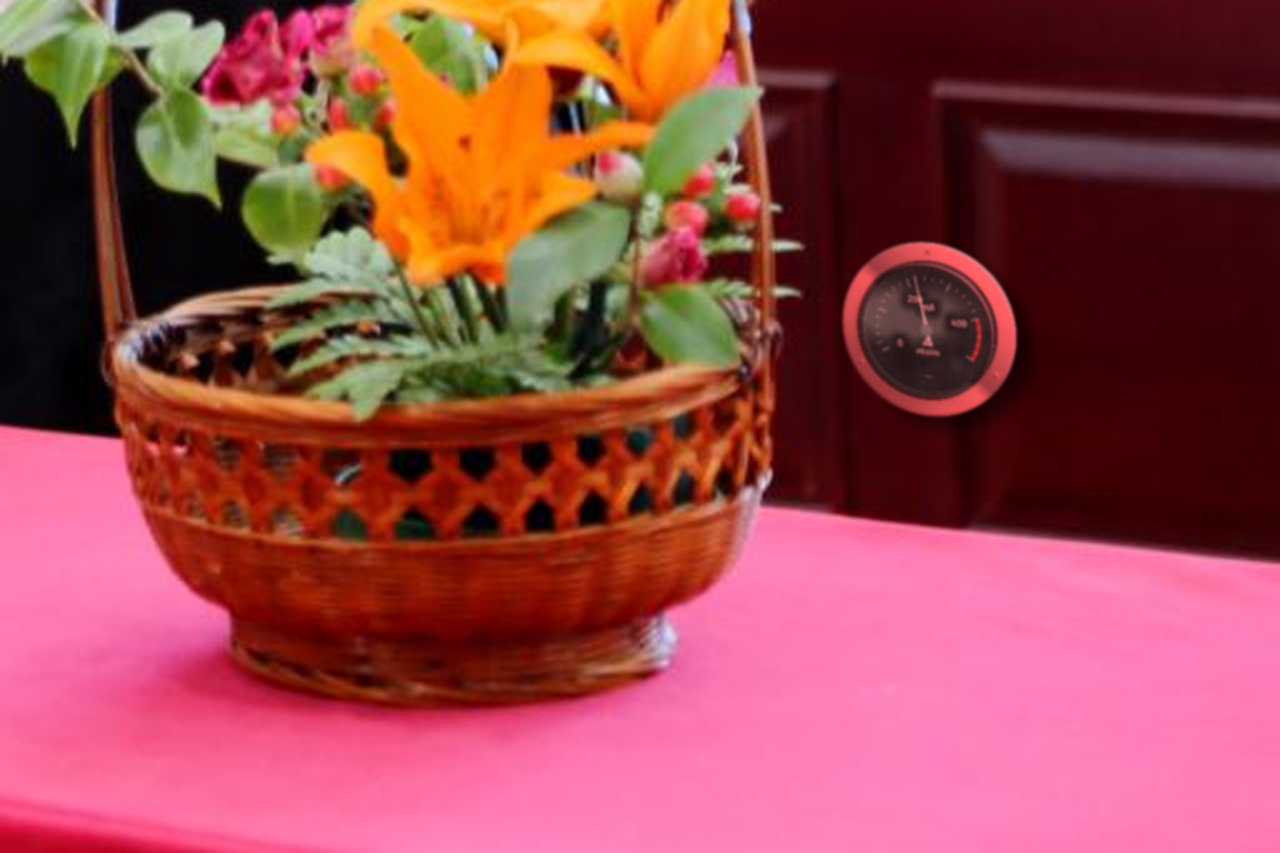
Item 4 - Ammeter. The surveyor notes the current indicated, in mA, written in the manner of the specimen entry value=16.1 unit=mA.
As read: value=220 unit=mA
